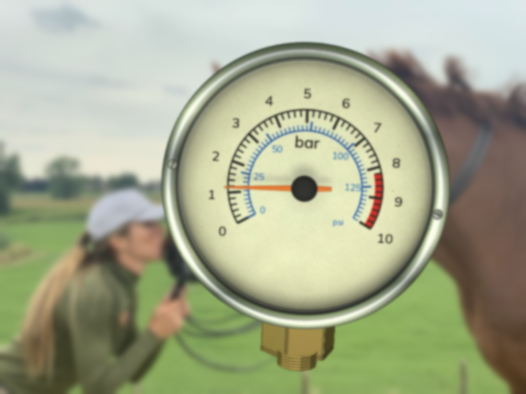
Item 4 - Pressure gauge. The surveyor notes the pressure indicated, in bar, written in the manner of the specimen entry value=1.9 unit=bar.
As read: value=1.2 unit=bar
